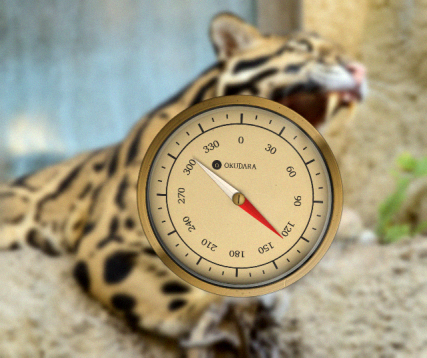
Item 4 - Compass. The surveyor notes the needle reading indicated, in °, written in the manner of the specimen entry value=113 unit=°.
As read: value=130 unit=°
